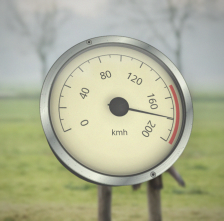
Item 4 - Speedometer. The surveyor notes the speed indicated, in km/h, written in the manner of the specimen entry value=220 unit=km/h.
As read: value=180 unit=km/h
